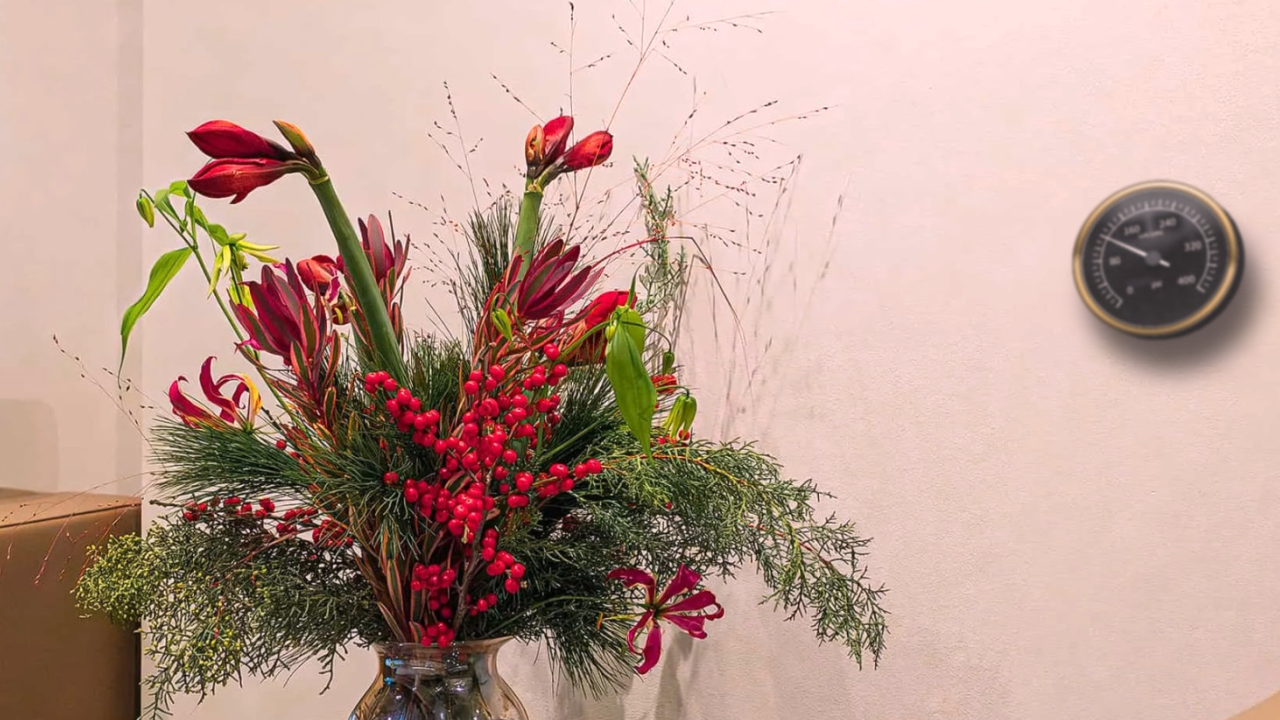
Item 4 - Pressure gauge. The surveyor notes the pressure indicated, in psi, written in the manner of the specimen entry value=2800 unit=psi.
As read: value=120 unit=psi
